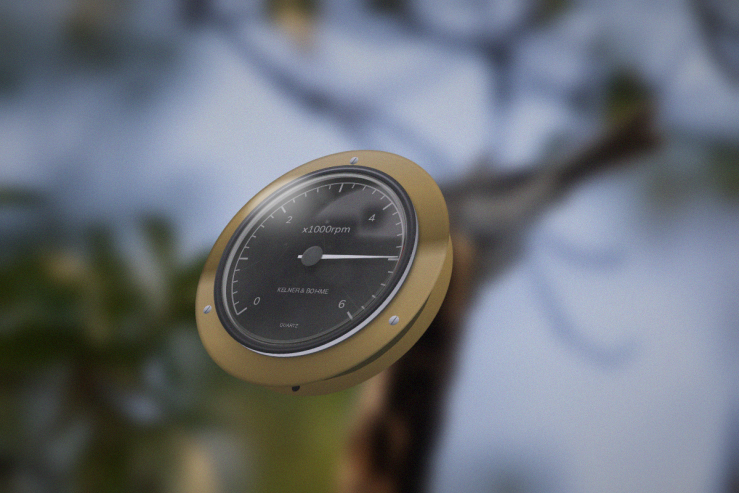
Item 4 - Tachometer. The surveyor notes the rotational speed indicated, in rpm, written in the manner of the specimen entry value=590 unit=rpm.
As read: value=5000 unit=rpm
